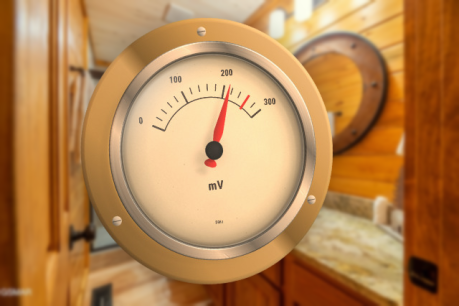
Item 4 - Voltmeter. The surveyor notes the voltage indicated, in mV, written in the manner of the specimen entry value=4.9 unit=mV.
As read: value=210 unit=mV
